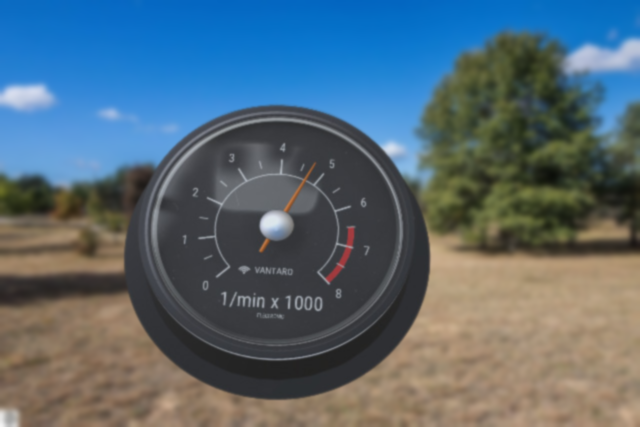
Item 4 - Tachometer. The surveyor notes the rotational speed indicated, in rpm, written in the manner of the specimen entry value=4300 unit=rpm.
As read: value=4750 unit=rpm
